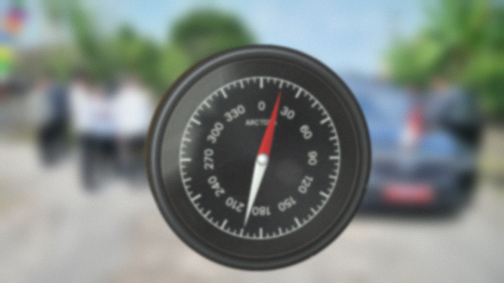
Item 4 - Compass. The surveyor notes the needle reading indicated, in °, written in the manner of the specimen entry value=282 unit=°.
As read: value=15 unit=°
